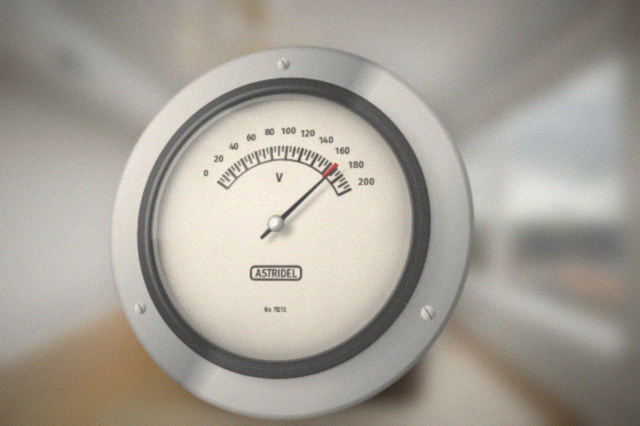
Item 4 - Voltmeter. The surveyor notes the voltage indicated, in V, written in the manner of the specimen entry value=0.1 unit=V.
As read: value=170 unit=V
